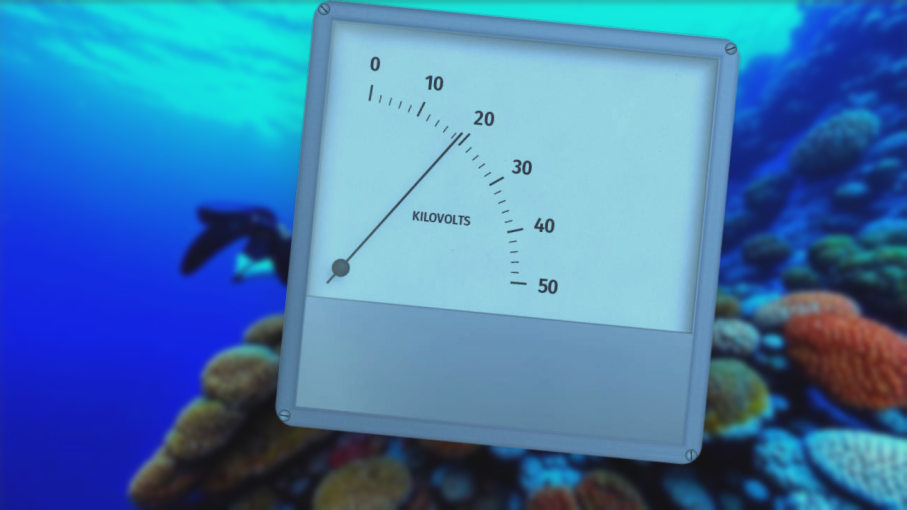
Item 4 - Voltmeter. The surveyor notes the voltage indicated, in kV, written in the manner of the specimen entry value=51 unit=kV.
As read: value=19 unit=kV
